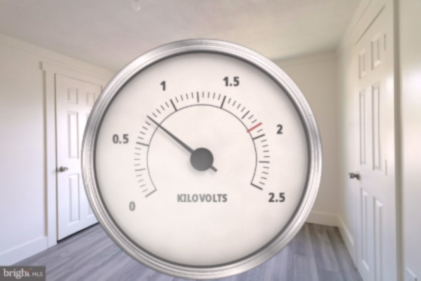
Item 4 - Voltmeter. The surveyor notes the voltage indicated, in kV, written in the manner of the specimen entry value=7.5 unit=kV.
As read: value=0.75 unit=kV
